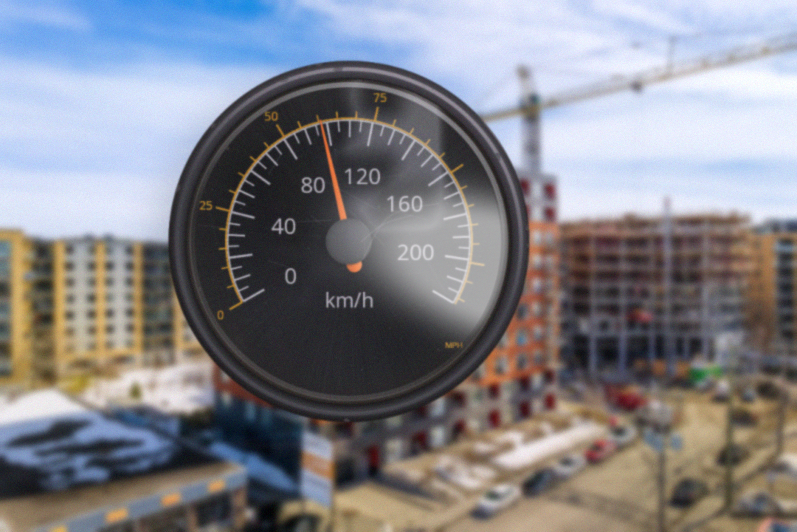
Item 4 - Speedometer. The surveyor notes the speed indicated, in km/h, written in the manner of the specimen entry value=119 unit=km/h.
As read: value=97.5 unit=km/h
